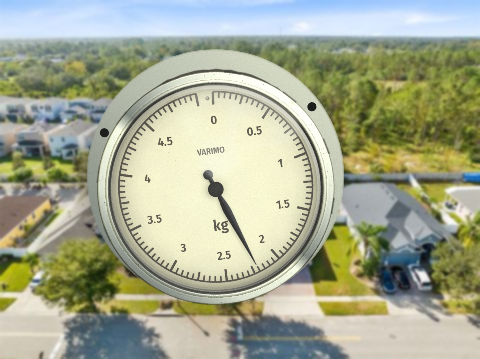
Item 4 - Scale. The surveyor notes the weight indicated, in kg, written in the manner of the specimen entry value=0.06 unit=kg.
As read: value=2.2 unit=kg
